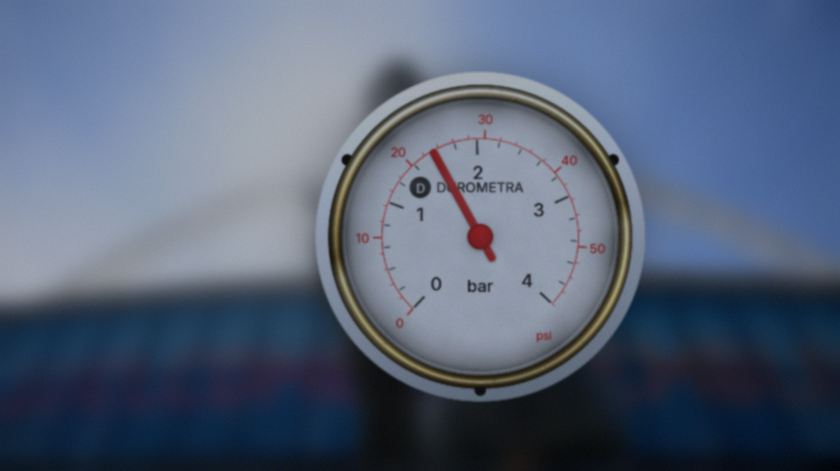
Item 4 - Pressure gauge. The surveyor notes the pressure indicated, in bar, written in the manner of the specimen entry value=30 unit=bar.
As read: value=1.6 unit=bar
